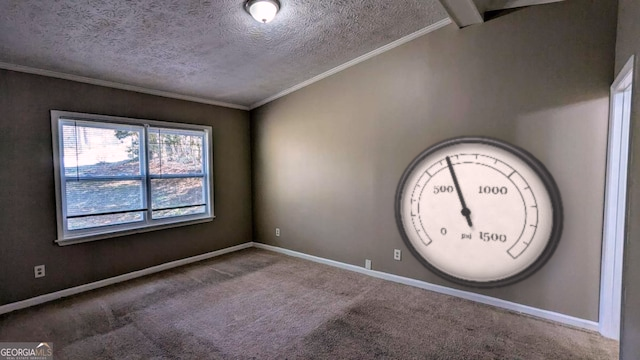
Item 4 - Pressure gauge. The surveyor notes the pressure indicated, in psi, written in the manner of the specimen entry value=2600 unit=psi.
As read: value=650 unit=psi
